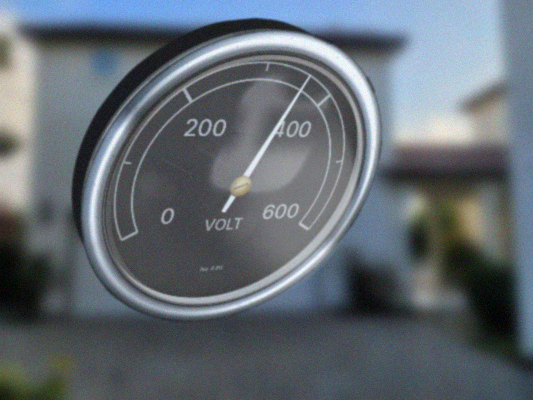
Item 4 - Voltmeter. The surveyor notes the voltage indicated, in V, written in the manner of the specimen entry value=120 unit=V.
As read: value=350 unit=V
